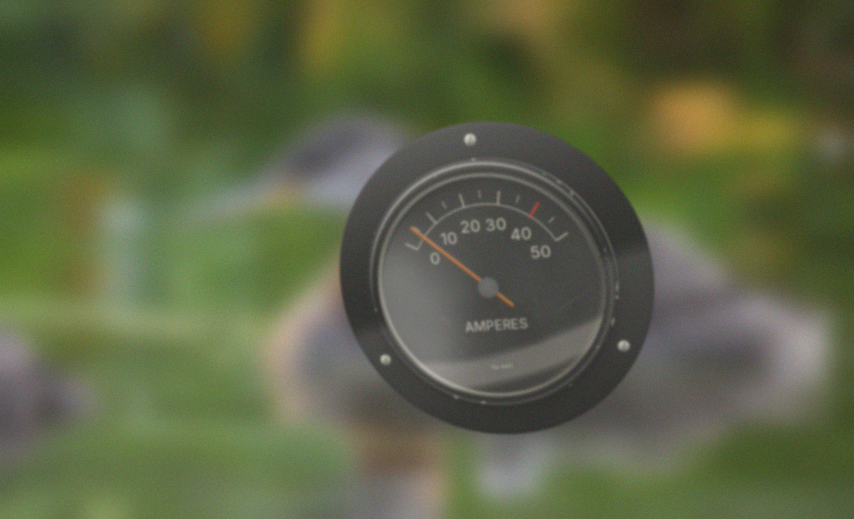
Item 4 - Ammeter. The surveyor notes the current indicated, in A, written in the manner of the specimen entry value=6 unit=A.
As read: value=5 unit=A
